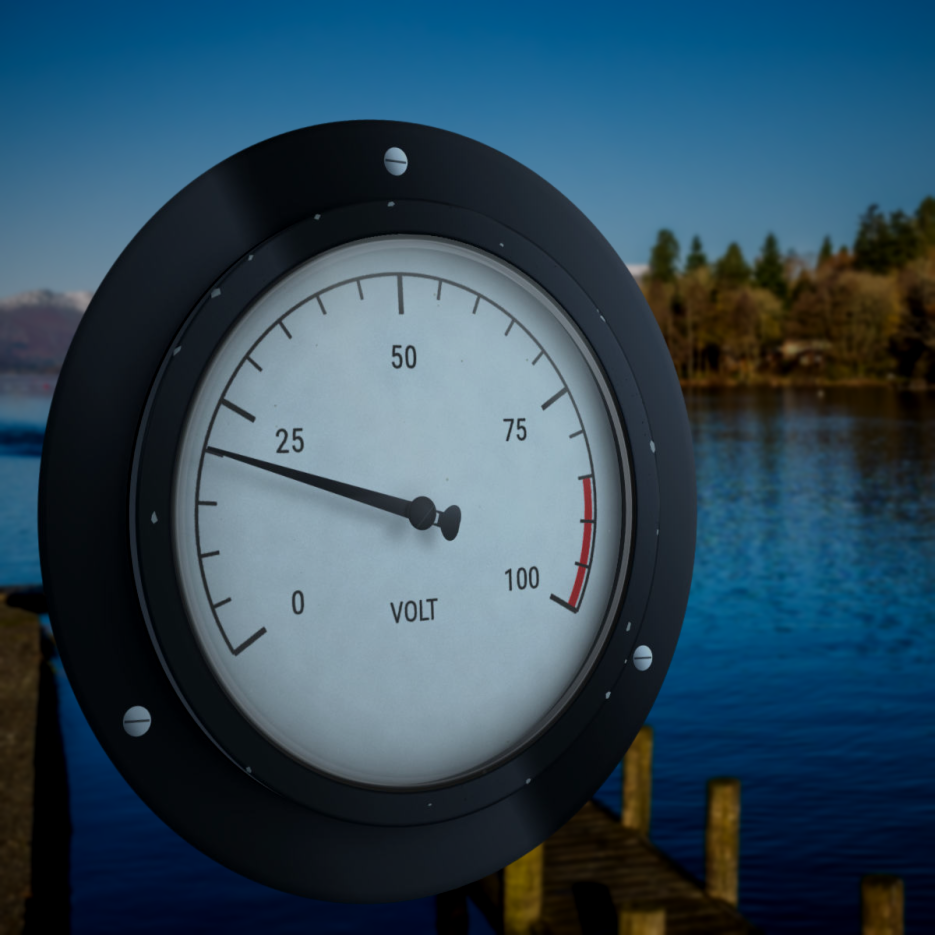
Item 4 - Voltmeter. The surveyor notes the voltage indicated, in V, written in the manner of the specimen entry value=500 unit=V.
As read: value=20 unit=V
